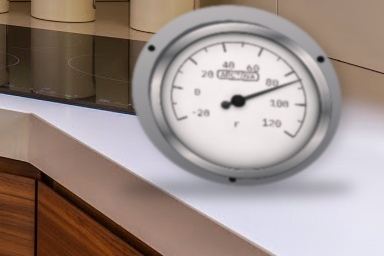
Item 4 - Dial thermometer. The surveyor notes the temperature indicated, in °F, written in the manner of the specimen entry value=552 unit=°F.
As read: value=85 unit=°F
